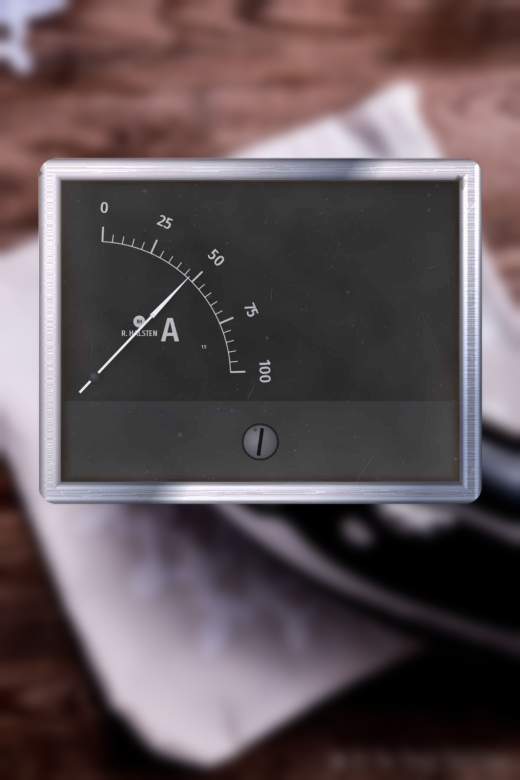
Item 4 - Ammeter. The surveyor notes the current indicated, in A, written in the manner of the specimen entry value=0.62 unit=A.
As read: value=47.5 unit=A
